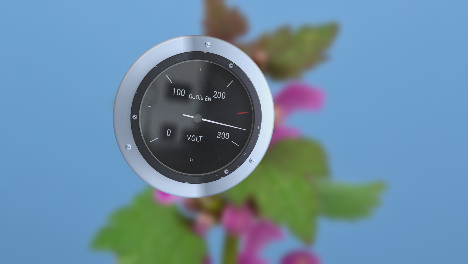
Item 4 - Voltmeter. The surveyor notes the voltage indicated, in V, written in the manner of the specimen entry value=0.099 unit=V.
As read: value=275 unit=V
